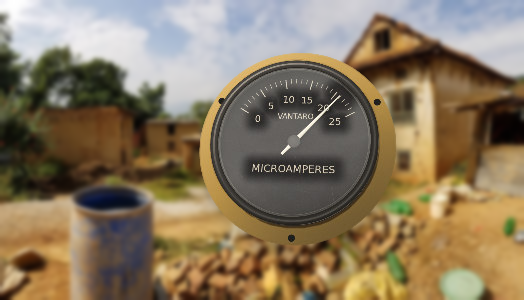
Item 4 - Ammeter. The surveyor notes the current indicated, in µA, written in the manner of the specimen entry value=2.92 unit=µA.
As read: value=21 unit=µA
